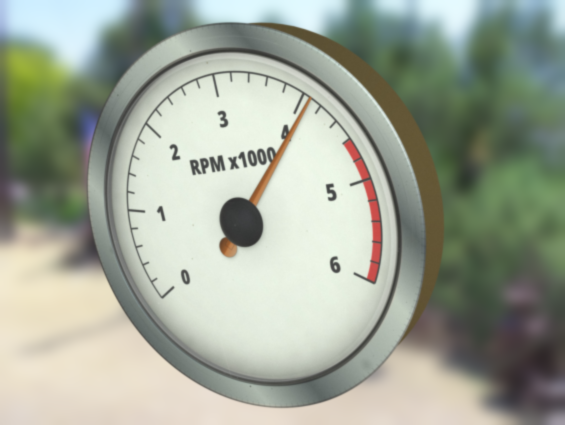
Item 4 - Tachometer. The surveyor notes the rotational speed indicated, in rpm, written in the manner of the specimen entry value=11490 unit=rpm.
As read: value=4100 unit=rpm
